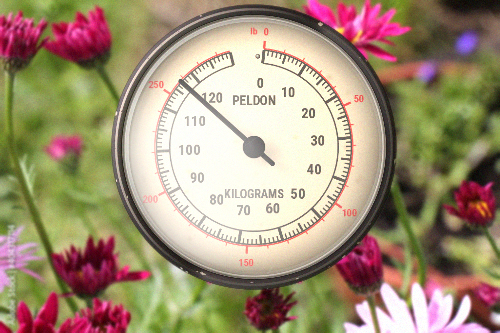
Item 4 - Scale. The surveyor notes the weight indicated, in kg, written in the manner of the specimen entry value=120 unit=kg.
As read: value=117 unit=kg
